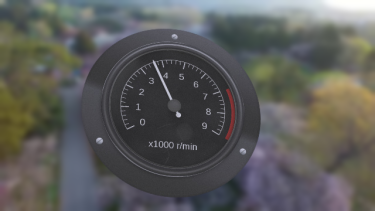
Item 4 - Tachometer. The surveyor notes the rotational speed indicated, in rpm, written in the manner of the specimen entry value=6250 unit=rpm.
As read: value=3600 unit=rpm
